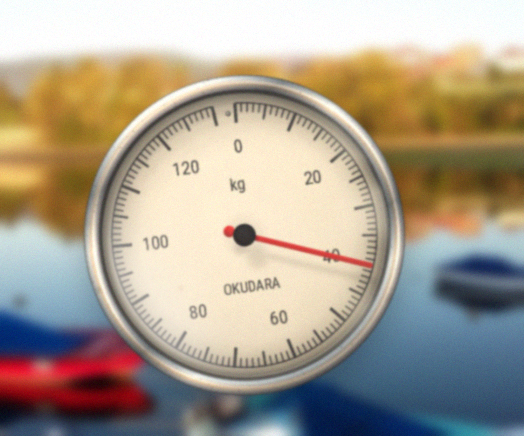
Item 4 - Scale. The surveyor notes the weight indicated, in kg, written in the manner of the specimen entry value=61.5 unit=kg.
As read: value=40 unit=kg
